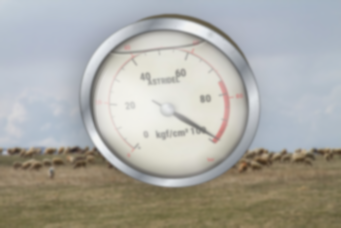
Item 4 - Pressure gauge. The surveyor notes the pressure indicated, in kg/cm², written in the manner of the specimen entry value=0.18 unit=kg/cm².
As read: value=97.5 unit=kg/cm²
